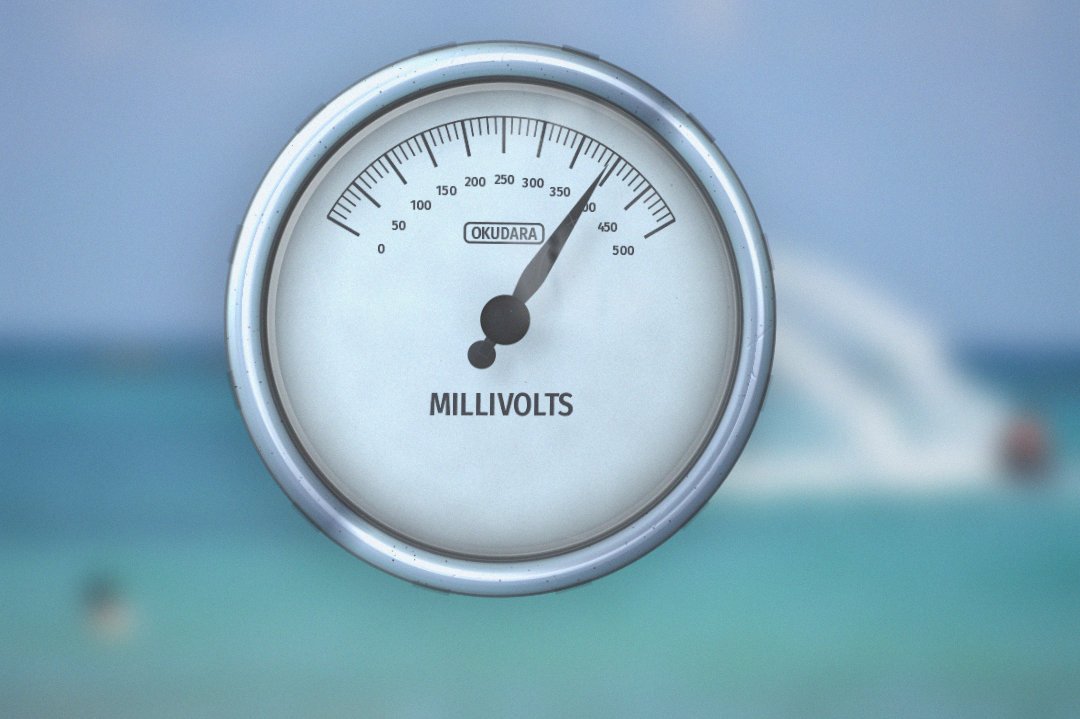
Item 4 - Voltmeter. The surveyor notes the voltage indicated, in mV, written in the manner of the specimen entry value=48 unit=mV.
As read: value=390 unit=mV
